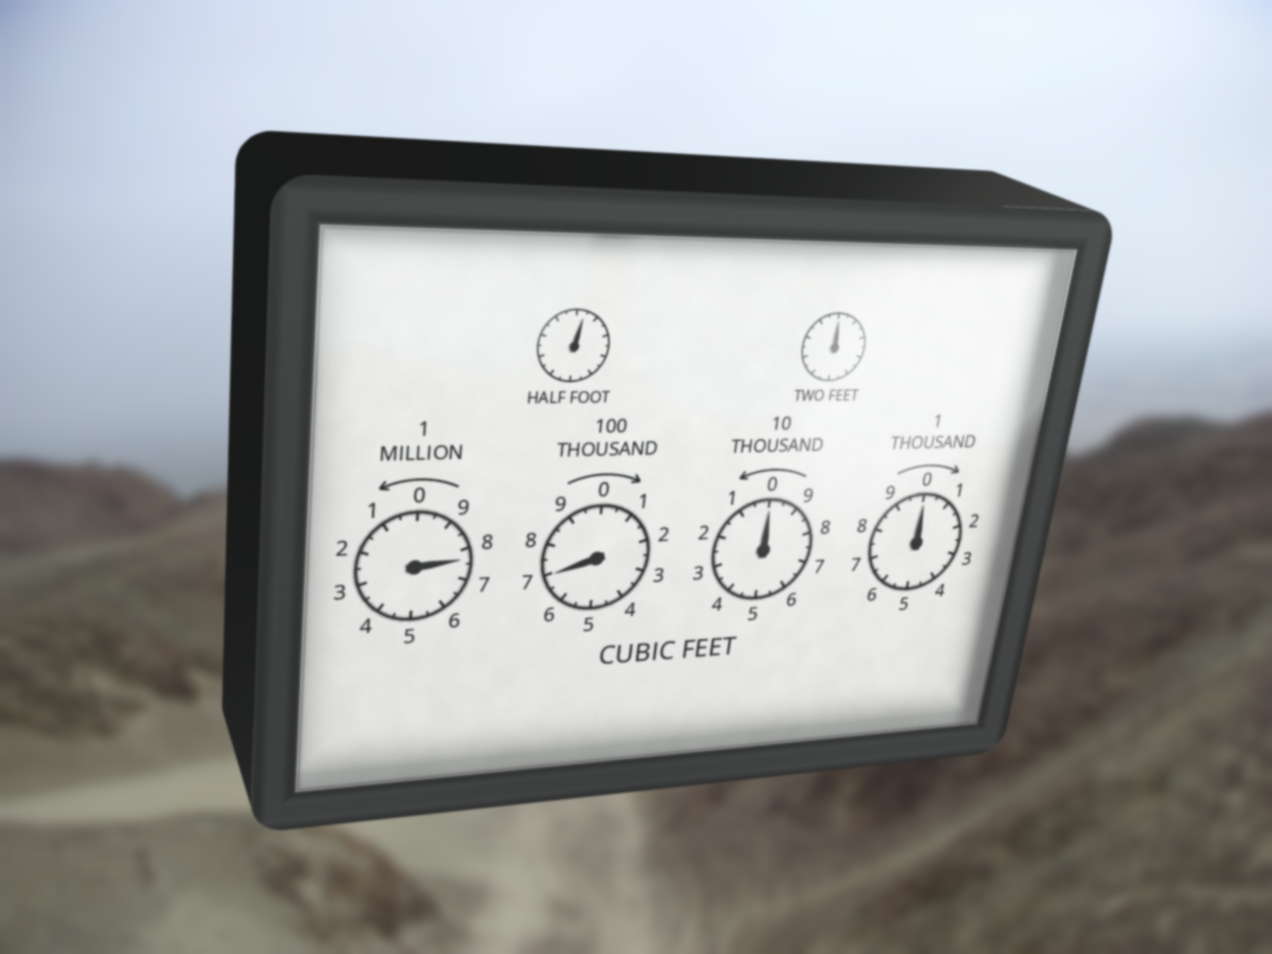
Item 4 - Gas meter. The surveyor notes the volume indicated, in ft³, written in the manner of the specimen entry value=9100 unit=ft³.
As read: value=770000 unit=ft³
